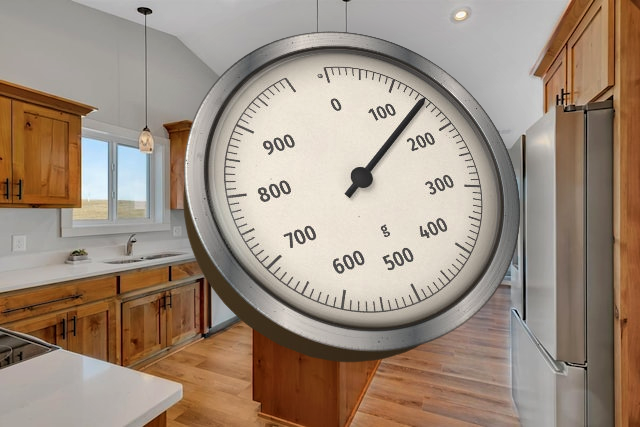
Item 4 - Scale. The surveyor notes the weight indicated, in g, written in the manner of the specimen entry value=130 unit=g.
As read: value=150 unit=g
